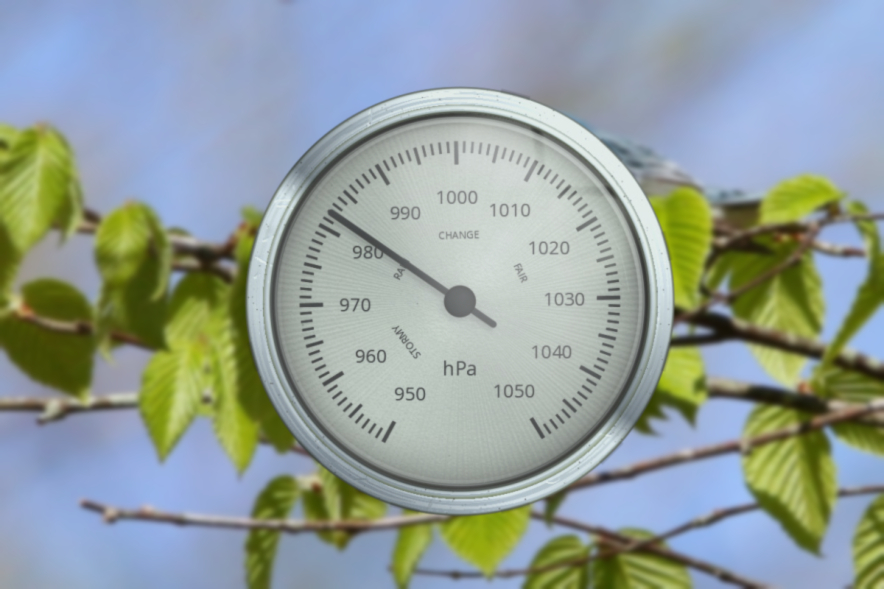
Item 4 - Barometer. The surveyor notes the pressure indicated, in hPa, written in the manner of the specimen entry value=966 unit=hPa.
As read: value=982 unit=hPa
